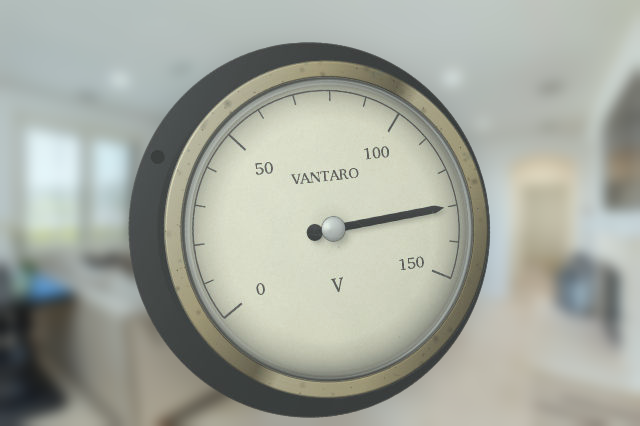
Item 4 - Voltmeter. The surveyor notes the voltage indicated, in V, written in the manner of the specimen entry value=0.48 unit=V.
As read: value=130 unit=V
